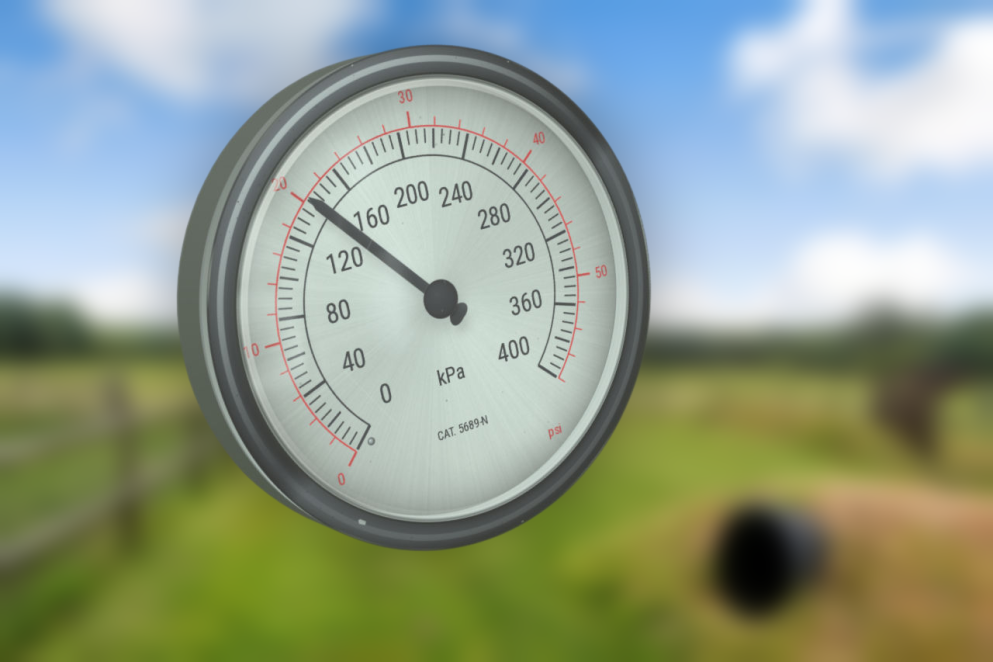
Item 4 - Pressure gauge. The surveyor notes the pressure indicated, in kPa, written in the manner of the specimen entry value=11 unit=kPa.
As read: value=140 unit=kPa
